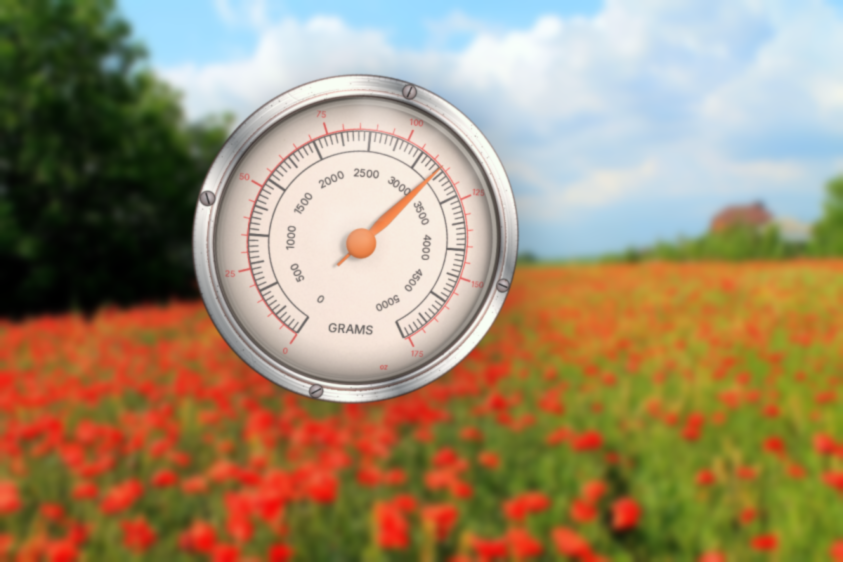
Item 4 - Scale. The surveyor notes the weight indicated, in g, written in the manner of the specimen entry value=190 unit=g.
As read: value=3200 unit=g
